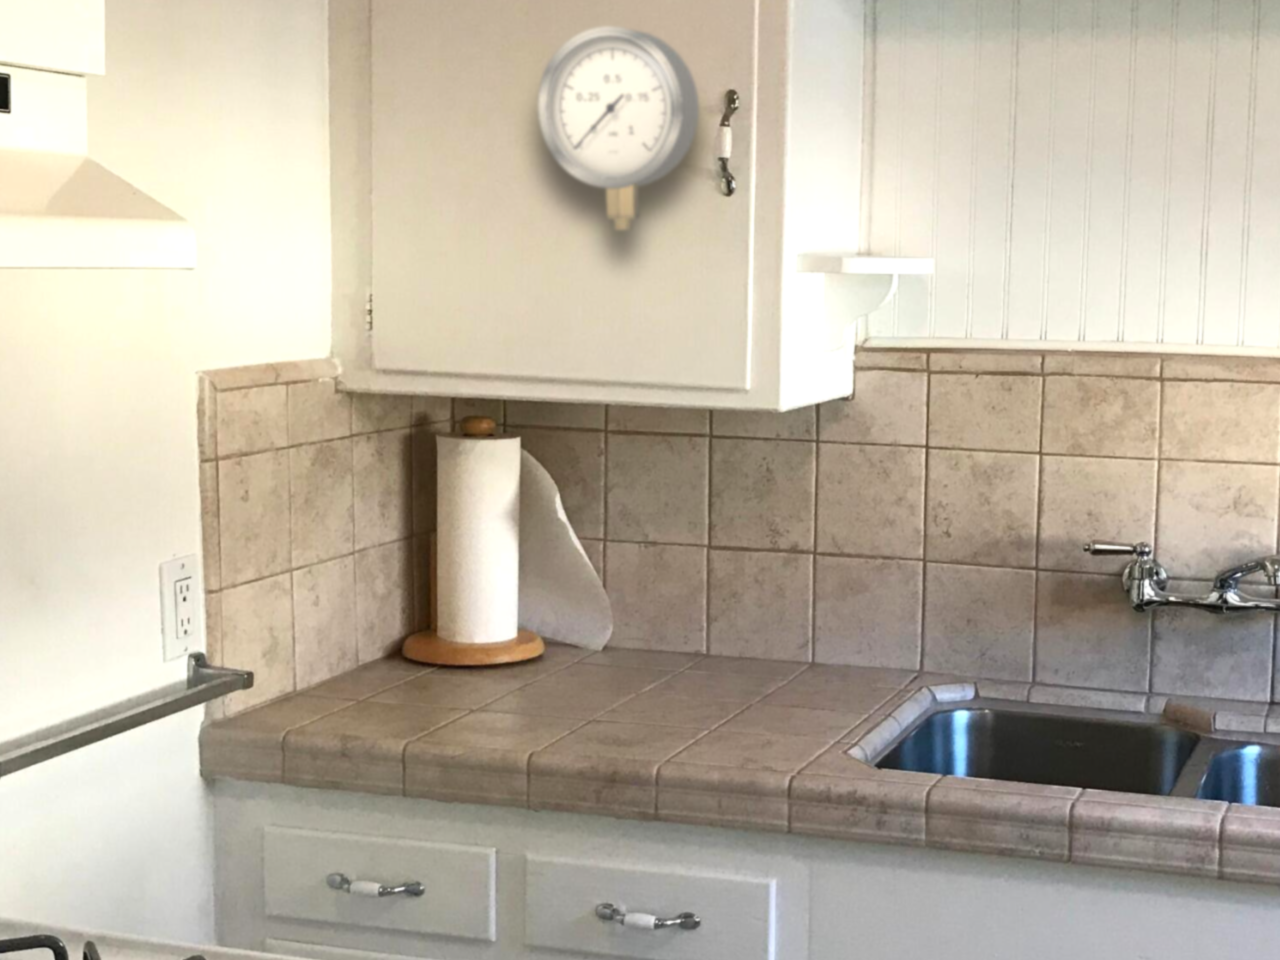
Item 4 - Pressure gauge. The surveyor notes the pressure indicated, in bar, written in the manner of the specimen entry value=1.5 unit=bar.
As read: value=0 unit=bar
